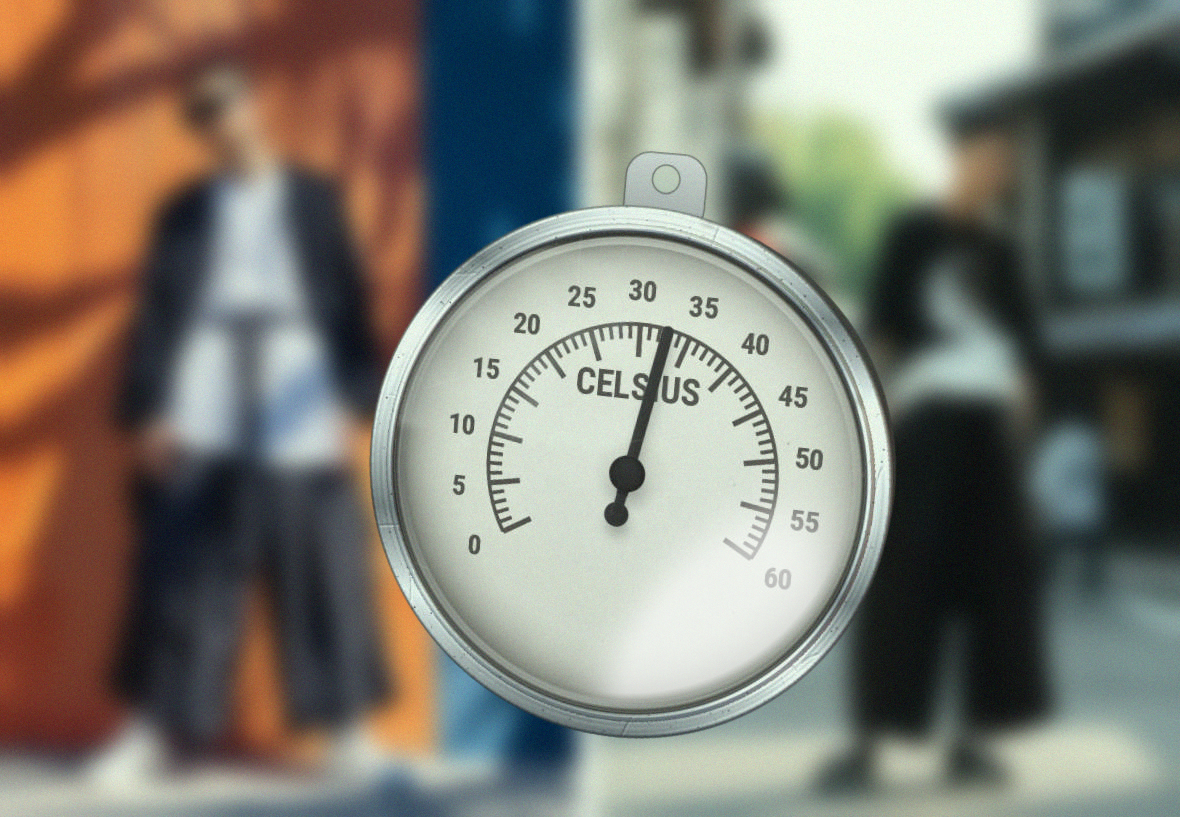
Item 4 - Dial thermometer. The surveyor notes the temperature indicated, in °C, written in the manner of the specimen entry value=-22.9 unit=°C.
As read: value=33 unit=°C
